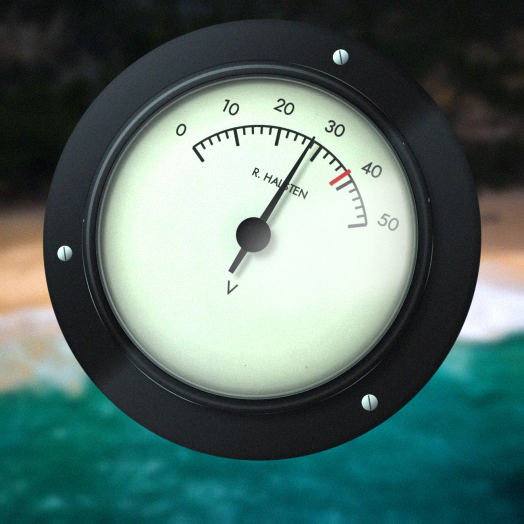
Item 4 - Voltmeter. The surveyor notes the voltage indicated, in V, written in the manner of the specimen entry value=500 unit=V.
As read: value=28 unit=V
